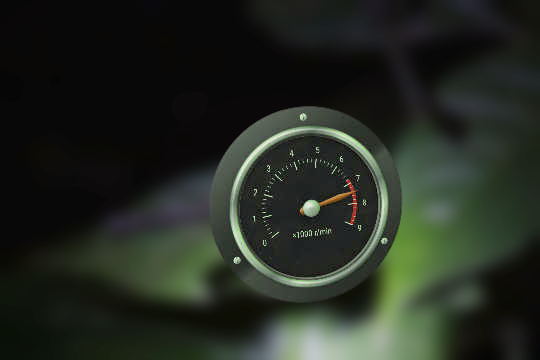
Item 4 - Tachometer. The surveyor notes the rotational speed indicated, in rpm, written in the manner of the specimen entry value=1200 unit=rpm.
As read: value=7400 unit=rpm
